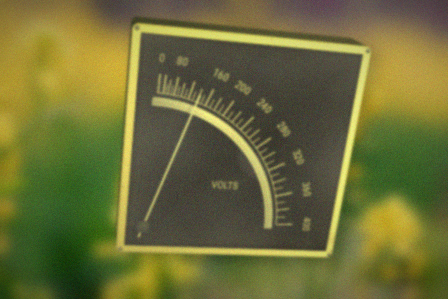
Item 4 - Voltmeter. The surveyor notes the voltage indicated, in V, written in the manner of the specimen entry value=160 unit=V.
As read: value=140 unit=V
